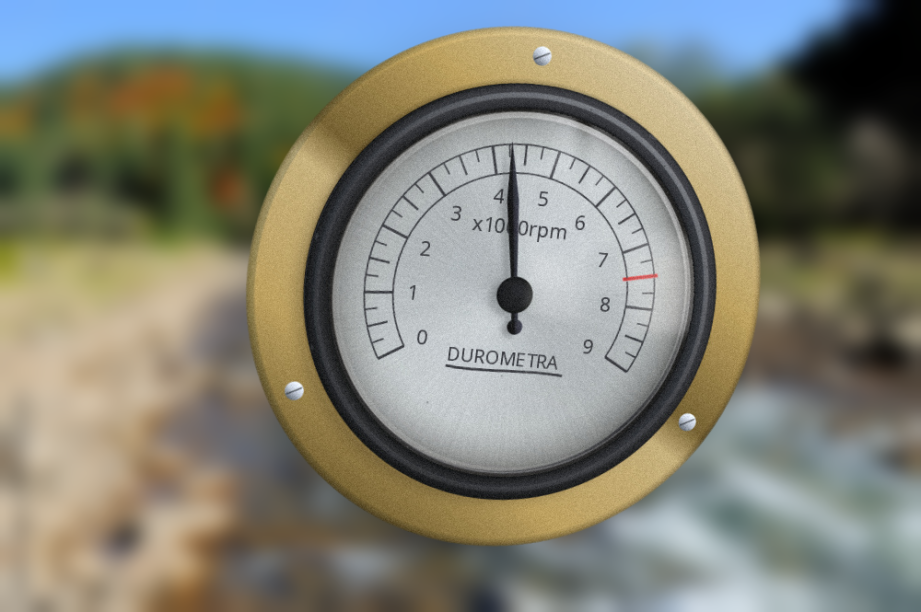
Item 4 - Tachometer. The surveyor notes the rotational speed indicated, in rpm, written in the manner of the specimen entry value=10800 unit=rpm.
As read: value=4250 unit=rpm
